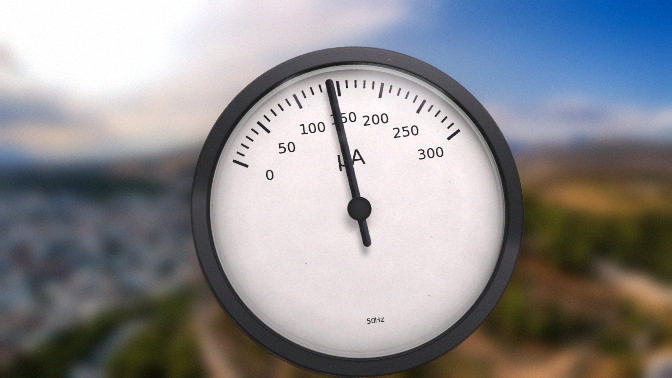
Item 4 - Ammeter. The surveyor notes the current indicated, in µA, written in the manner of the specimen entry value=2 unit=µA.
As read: value=140 unit=µA
